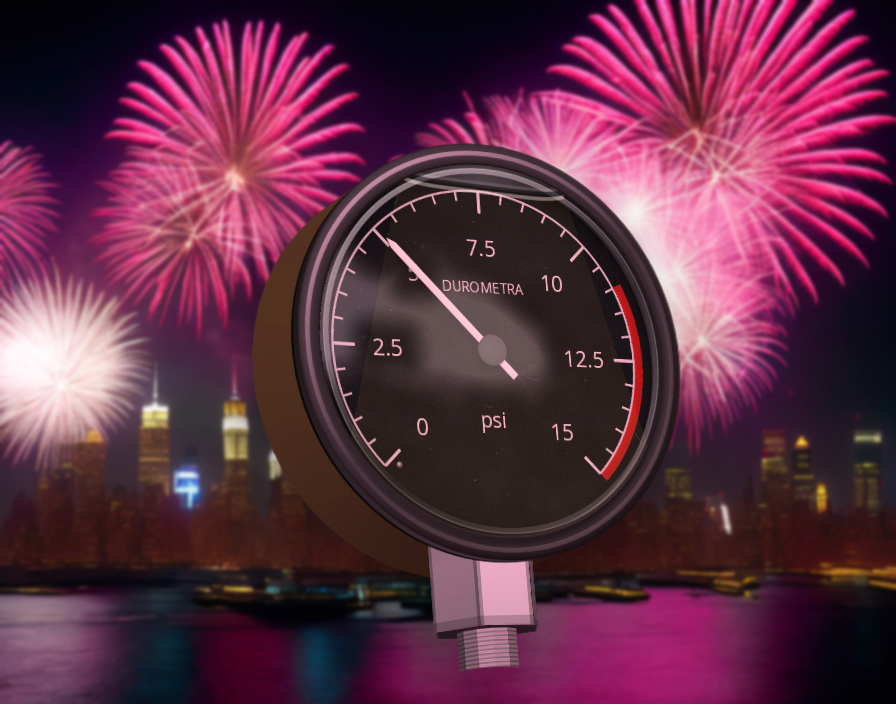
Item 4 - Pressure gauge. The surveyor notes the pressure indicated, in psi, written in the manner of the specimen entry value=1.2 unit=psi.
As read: value=5 unit=psi
